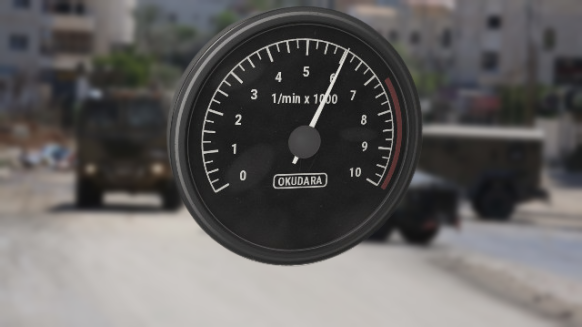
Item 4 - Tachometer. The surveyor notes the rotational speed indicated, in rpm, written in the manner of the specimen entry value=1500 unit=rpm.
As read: value=6000 unit=rpm
